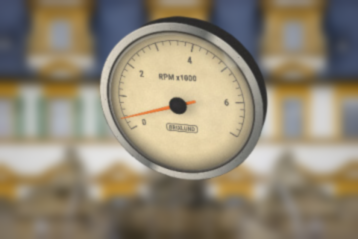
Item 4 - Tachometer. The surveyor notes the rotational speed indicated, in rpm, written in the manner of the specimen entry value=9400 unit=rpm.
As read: value=400 unit=rpm
